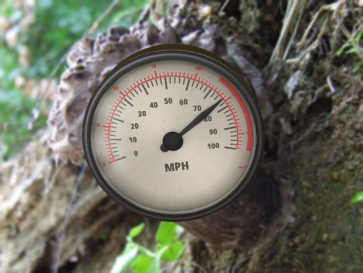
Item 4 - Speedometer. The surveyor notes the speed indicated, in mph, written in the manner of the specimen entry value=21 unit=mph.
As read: value=76 unit=mph
